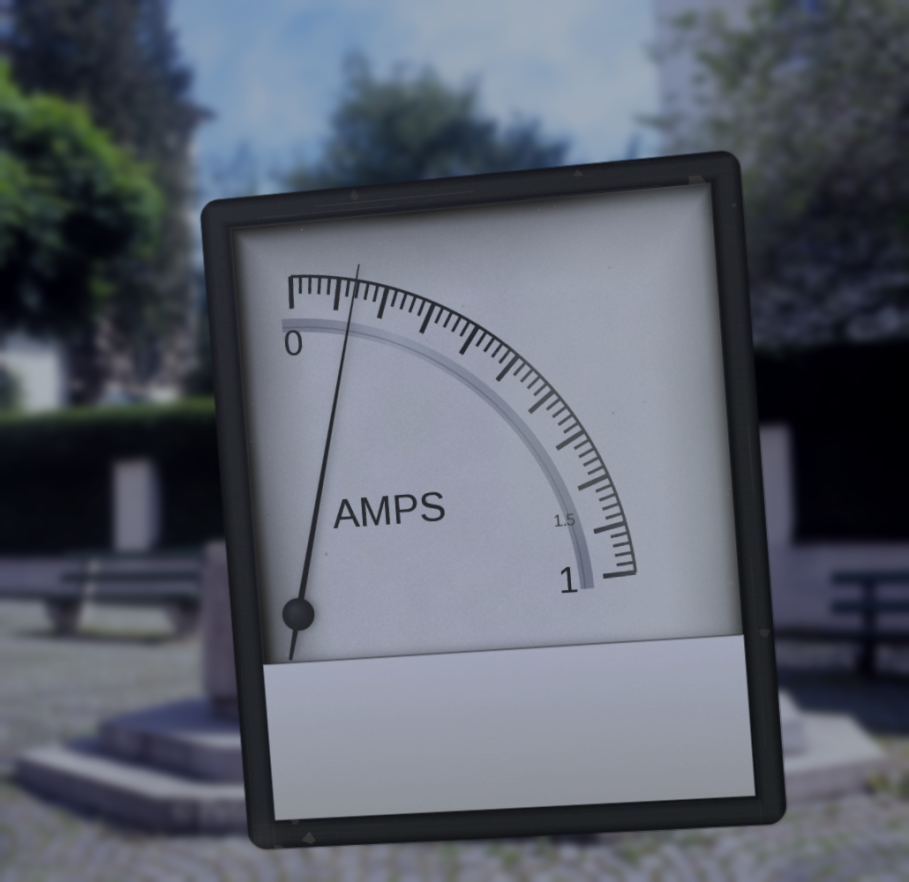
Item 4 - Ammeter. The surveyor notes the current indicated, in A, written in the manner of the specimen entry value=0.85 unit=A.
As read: value=0.14 unit=A
